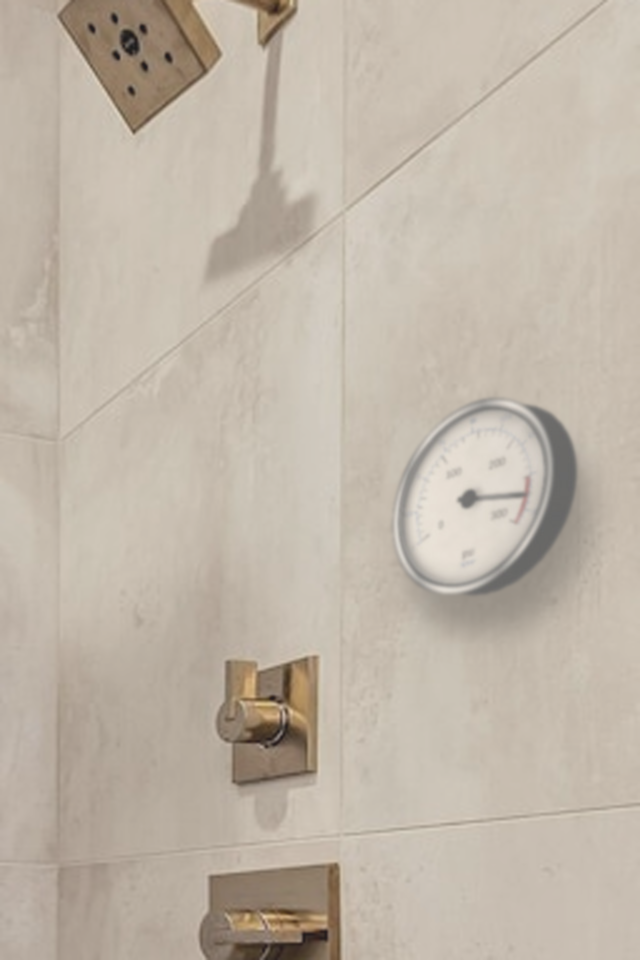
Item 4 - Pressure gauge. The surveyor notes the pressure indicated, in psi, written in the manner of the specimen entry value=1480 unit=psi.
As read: value=270 unit=psi
